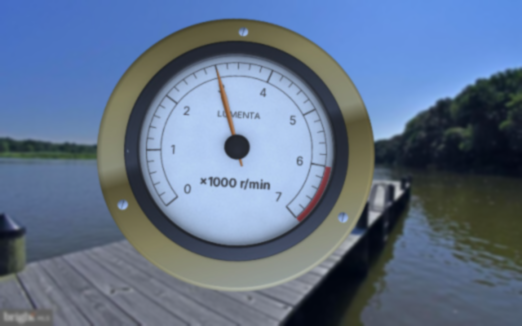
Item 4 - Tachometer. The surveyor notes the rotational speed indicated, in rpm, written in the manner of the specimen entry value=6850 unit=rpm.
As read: value=3000 unit=rpm
